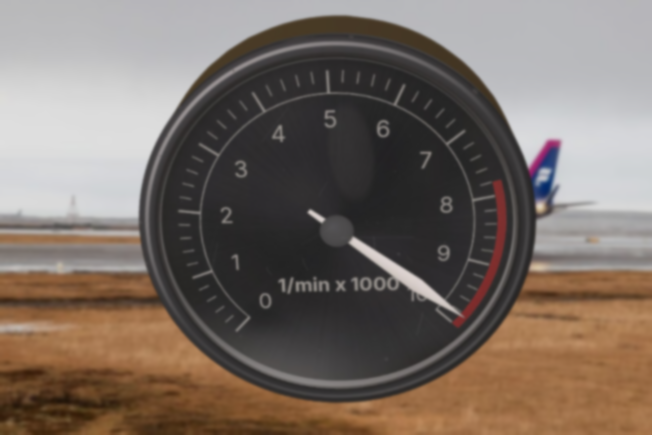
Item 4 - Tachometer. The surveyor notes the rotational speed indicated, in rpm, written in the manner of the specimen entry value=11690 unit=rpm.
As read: value=9800 unit=rpm
